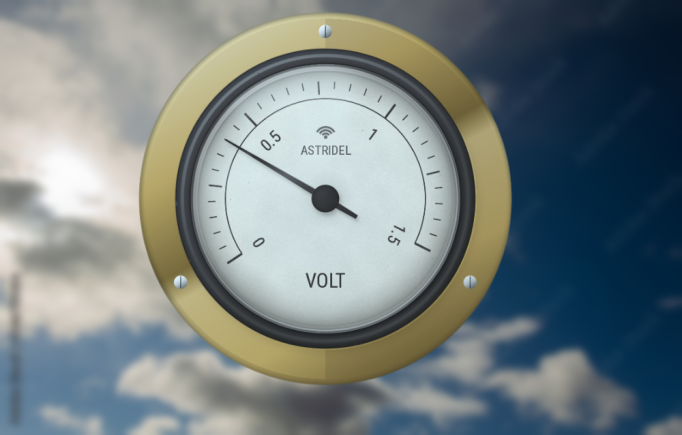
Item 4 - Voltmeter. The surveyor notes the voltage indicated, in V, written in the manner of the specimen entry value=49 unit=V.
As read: value=0.4 unit=V
